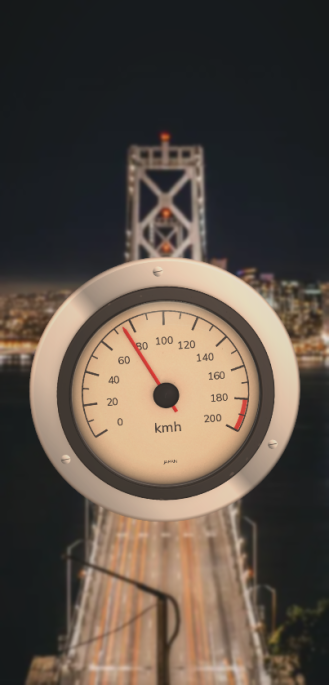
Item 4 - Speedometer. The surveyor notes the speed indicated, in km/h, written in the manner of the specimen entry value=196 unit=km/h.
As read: value=75 unit=km/h
